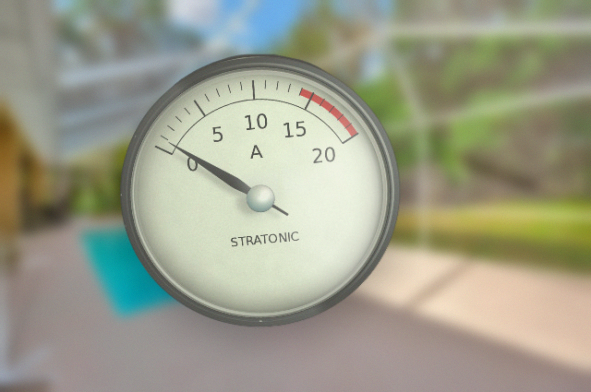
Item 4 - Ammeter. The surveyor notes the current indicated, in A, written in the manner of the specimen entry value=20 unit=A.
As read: value=1 unit=A
